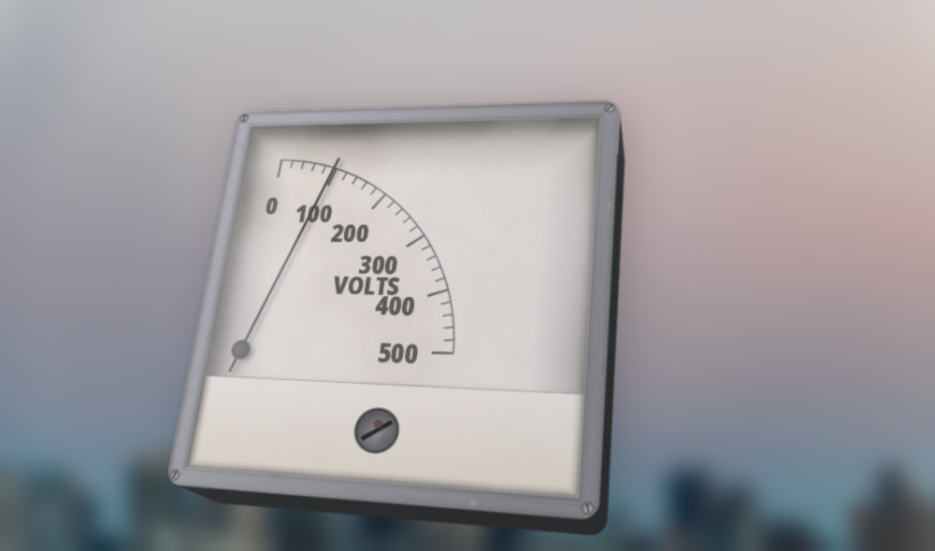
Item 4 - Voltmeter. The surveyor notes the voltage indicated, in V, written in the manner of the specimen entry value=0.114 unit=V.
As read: value=100 unit=V
